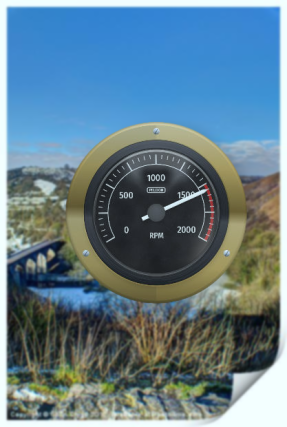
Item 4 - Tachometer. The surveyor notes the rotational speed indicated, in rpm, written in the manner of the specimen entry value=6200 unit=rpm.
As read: value=1550 unit=rpm
